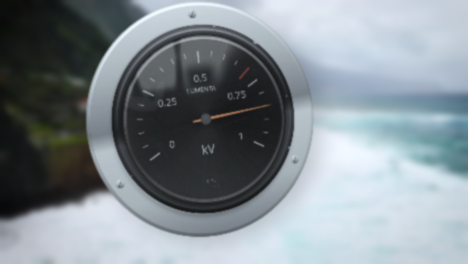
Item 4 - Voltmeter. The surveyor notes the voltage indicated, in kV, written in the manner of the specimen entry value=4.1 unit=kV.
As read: value=0.85 unit=kV
